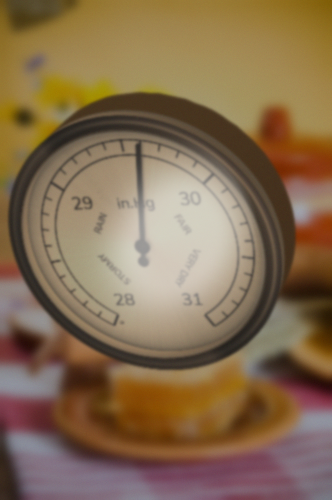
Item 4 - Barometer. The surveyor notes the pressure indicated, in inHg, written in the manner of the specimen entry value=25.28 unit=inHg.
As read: value=29.6 unit=inHg
